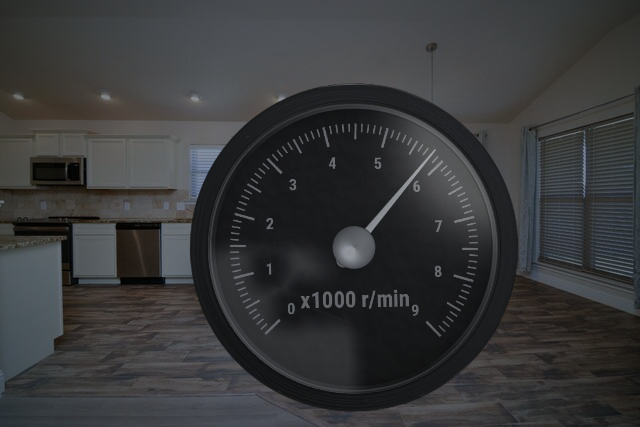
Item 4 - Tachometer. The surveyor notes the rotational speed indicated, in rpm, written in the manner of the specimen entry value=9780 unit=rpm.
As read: value=5800 unit=rpm
